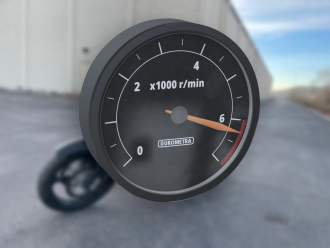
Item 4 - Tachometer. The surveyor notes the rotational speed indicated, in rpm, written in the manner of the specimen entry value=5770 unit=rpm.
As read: value=6250 unit=rpm
